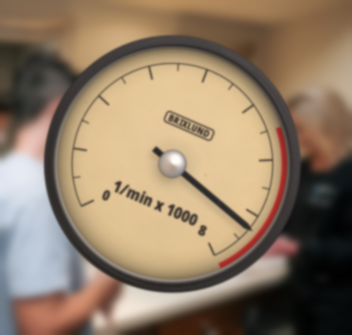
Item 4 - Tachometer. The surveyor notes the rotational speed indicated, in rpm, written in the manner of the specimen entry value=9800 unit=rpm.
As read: value=7250 unit=rpm
